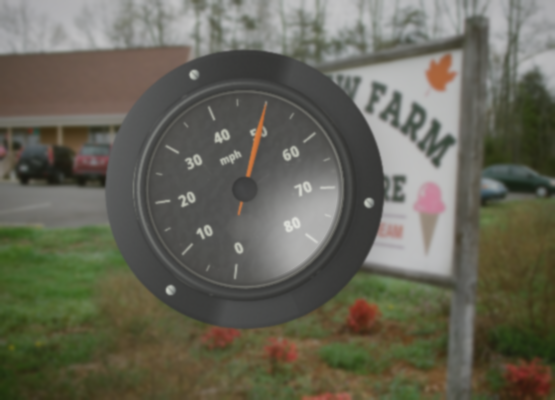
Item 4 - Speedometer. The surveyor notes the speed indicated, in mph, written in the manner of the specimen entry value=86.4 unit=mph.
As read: value=50 unit=mph
